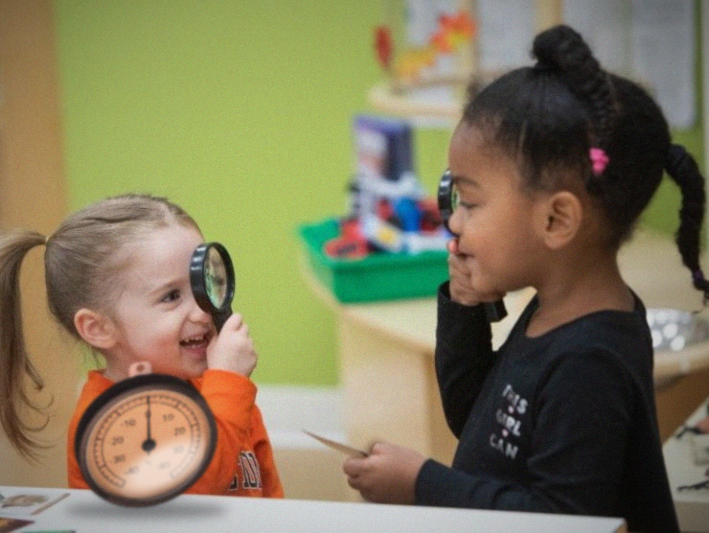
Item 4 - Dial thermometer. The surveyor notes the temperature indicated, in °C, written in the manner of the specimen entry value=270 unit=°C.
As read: value=0 unit=°C
